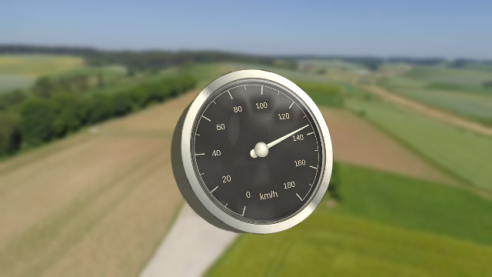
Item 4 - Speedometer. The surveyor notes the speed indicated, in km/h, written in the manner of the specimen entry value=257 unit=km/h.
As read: value=135 unit=km/h
